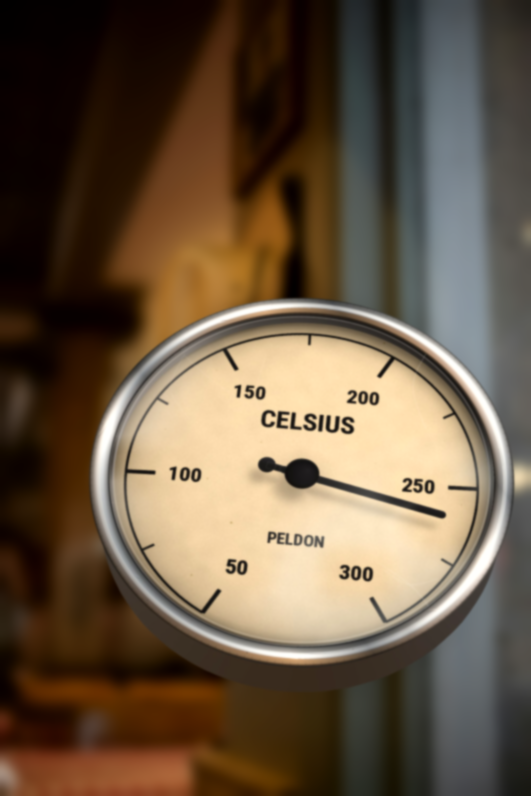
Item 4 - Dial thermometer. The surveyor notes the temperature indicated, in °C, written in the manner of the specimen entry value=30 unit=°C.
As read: value=262.5 unit=°C
